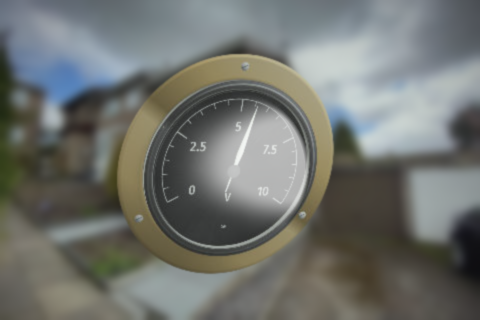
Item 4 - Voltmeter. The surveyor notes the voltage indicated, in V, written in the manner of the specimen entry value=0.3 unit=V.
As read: value=5.5 unit=V
